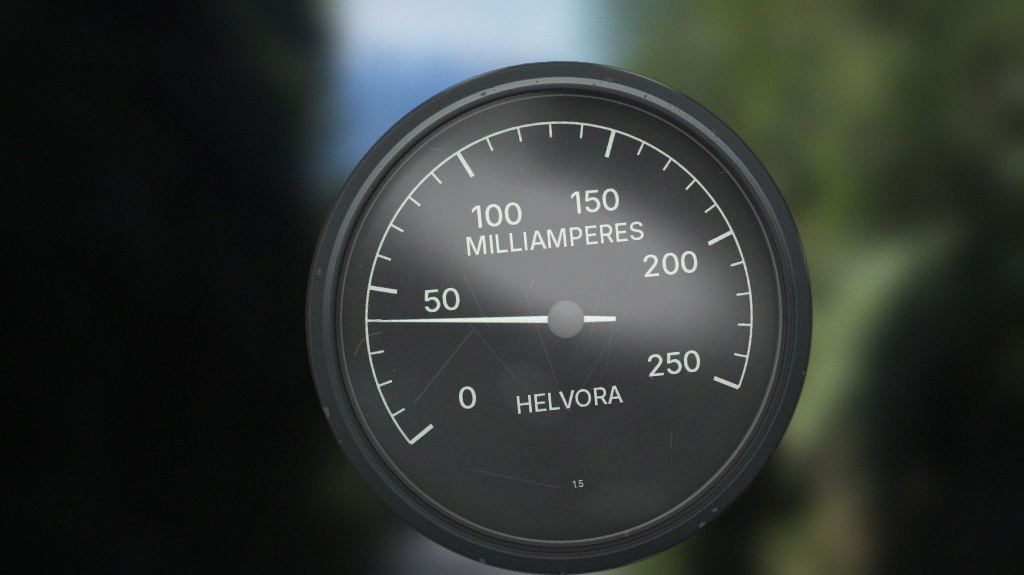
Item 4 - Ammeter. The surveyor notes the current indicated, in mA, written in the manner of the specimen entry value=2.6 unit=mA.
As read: value=40 unit=mA
